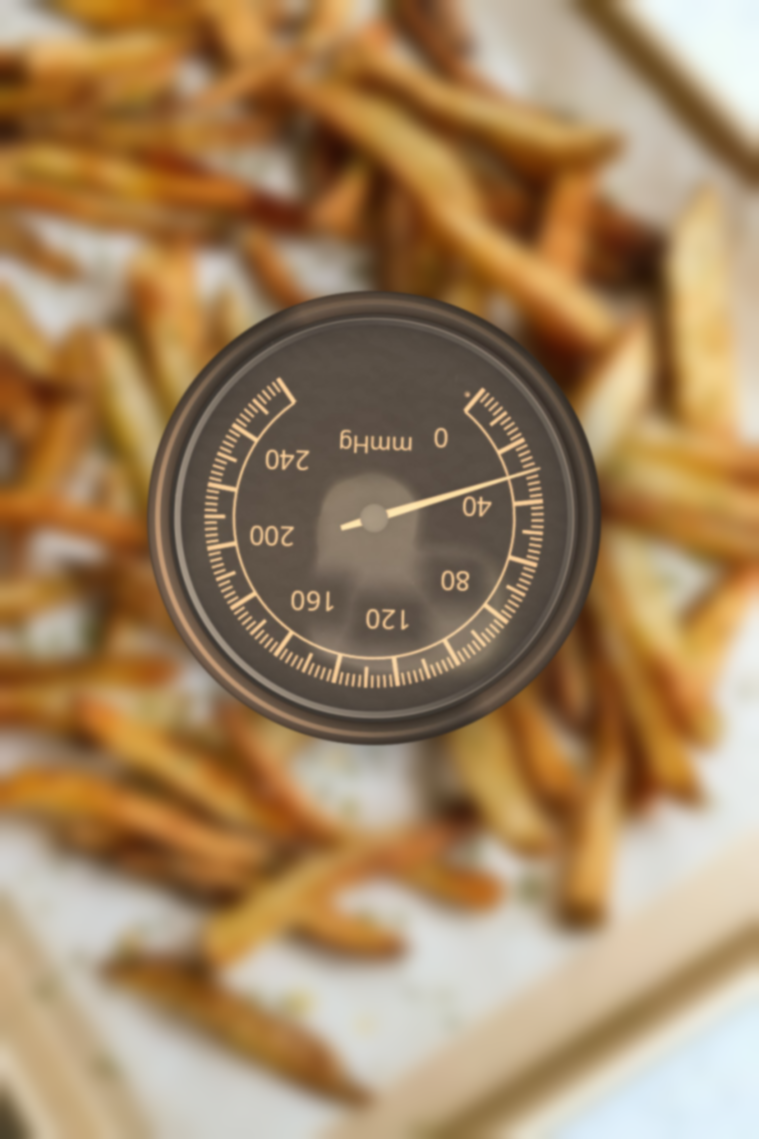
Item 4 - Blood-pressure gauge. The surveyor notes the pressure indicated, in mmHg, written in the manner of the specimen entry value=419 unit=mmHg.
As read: value=30 unit=mmHg
